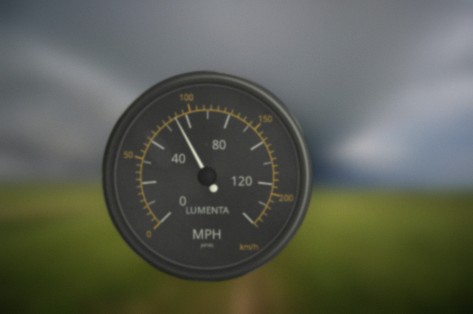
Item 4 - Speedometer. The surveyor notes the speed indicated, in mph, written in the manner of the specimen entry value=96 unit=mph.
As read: value=55 unit=mph
